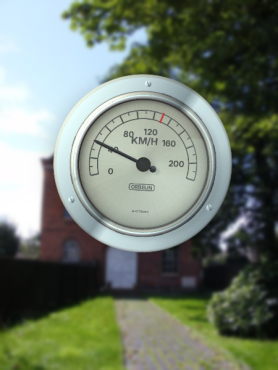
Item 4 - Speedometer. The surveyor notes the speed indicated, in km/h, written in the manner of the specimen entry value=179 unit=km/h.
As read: value=40 unit=km/h
